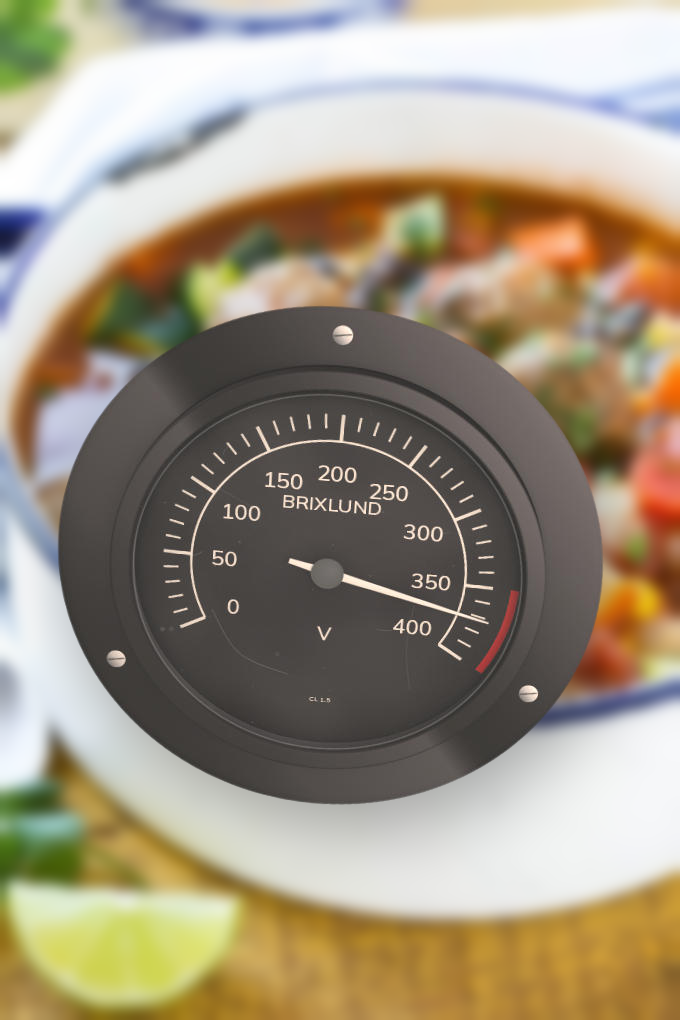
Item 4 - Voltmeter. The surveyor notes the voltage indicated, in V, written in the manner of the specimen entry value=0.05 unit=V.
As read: value=370 unit=V
